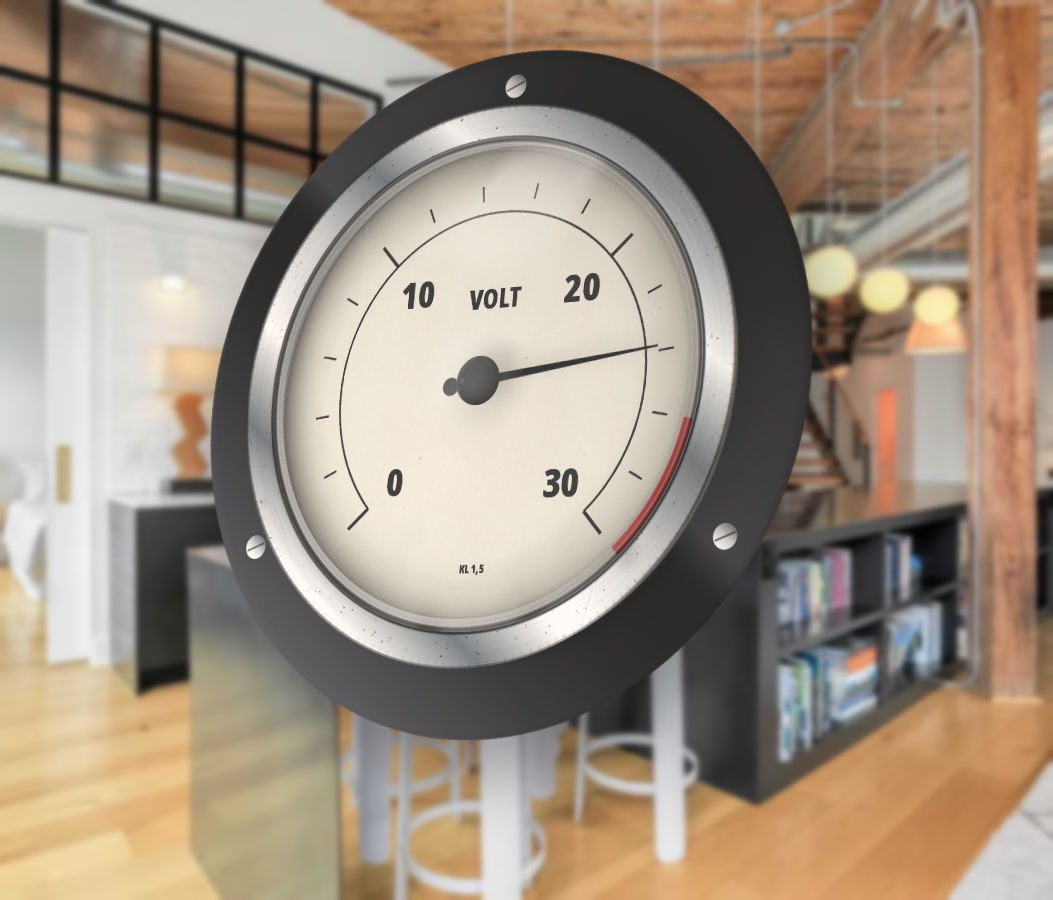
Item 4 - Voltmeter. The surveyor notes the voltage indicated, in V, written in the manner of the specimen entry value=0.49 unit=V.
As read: value=24 unit=V
